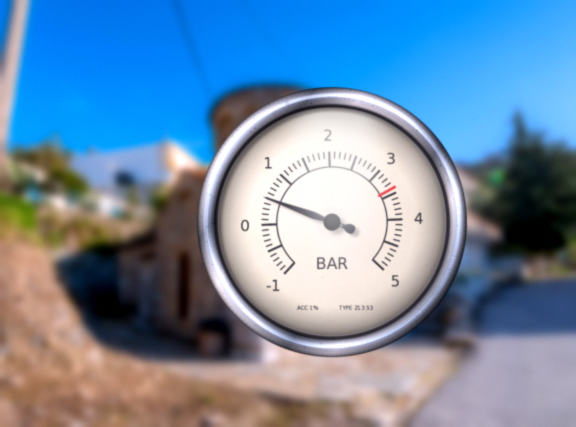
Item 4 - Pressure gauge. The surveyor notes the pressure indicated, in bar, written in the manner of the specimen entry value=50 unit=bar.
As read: value=0.5 unit=bar
